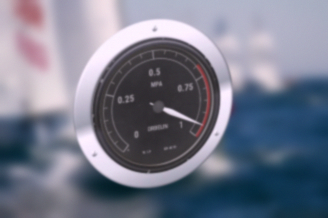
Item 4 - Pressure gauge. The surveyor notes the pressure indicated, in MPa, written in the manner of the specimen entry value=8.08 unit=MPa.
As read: value=0.95 unit=MPa
